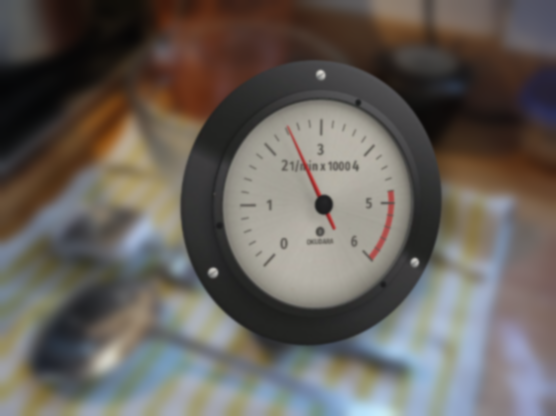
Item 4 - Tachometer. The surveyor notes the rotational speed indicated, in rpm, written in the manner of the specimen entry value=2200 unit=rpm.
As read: value=2400 unit=rpm
